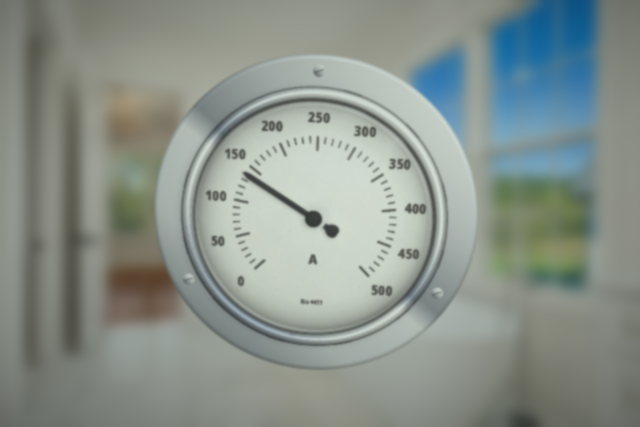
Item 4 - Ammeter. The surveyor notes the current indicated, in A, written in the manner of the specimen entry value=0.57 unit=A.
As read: value=140 unit=A
